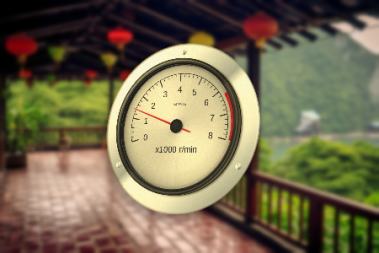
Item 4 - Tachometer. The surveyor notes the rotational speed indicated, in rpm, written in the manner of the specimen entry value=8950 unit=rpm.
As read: value=1400 unit=rpm
